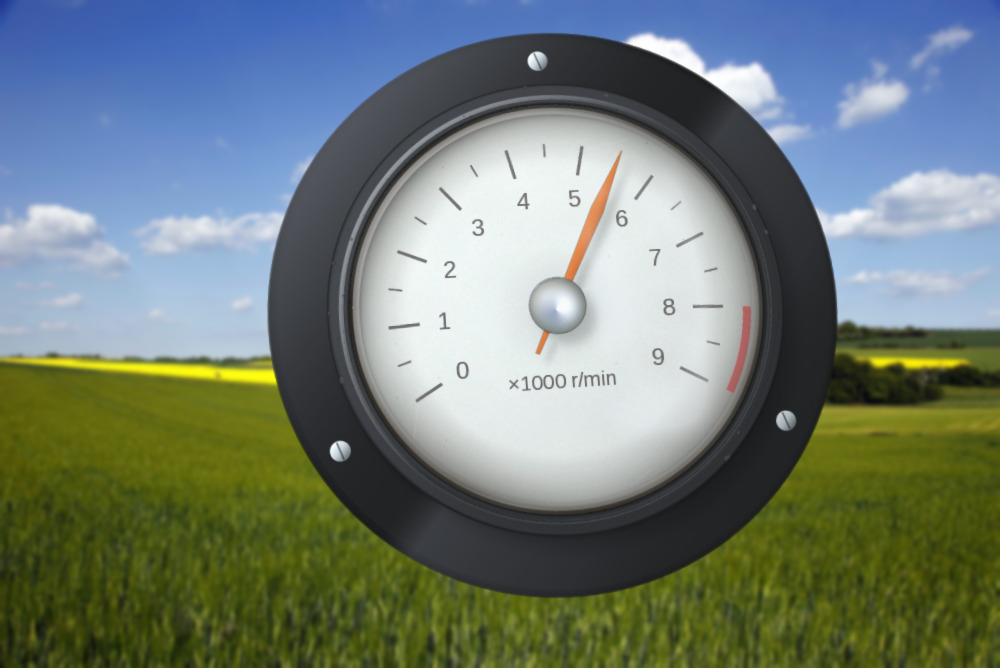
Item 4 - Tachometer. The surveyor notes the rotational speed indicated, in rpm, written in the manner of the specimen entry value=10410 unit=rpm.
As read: value=5500 unit=rpm
